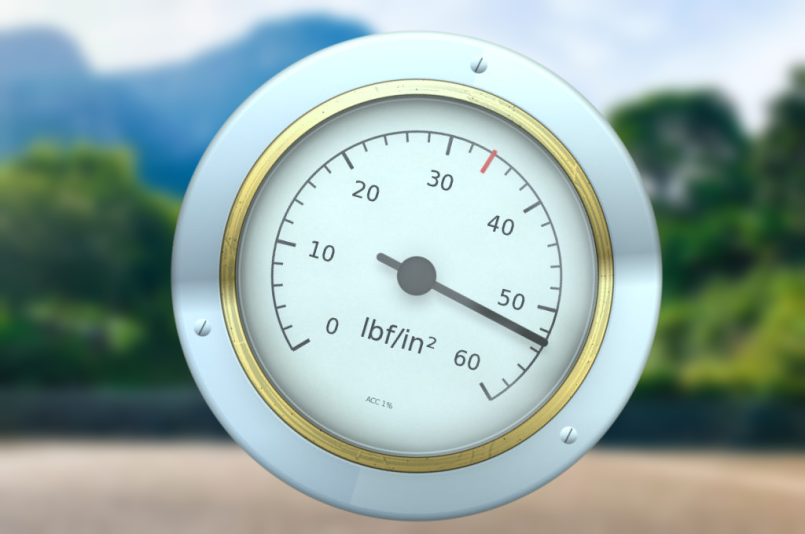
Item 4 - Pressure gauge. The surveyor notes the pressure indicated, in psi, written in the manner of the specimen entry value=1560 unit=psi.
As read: value=53 unit=psi
